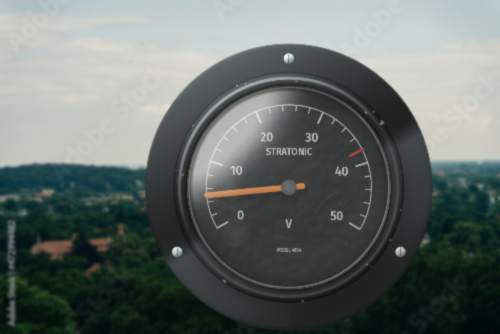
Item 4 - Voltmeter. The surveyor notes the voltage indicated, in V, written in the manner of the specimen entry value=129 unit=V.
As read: value=5 unit=V
